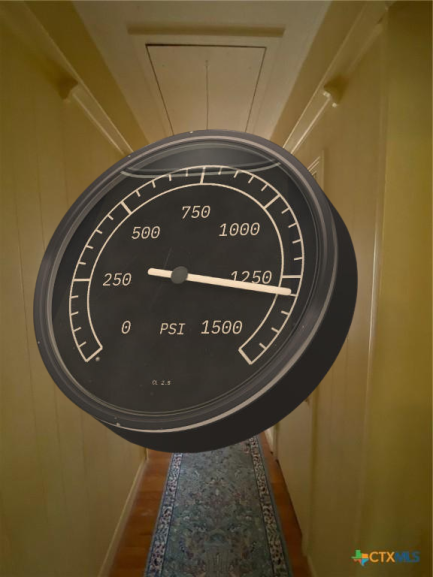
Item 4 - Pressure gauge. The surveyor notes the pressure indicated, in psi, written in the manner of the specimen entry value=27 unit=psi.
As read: value=1300 unit=psi
